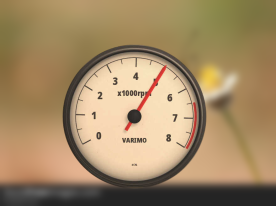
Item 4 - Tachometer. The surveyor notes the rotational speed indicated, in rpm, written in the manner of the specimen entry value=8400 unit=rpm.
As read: value=5000 unit=rpm
